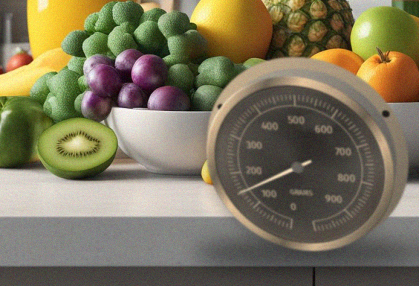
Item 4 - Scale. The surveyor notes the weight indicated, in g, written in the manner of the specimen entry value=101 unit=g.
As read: value=150 unit=g
